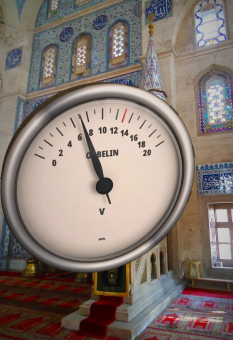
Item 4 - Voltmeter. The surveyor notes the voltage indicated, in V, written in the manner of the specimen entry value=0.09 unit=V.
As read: value=7 unit=V
